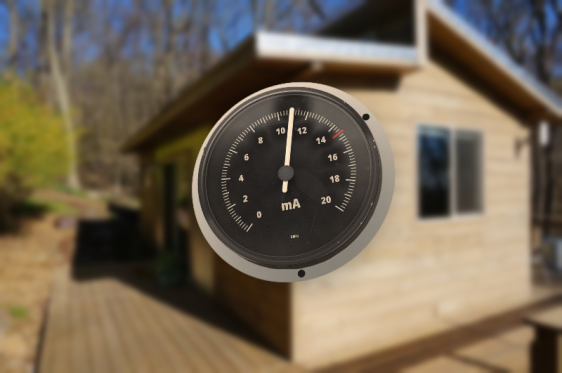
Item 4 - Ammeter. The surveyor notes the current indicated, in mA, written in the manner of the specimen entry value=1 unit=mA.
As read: value=11 unit=mA
